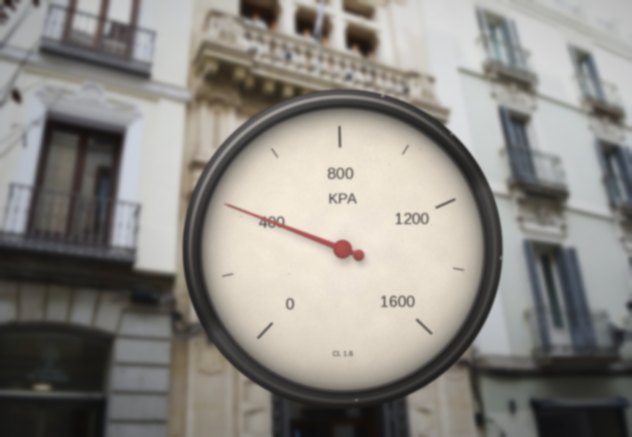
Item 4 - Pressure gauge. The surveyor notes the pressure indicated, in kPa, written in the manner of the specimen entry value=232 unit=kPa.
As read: value=400 unit=kPa
